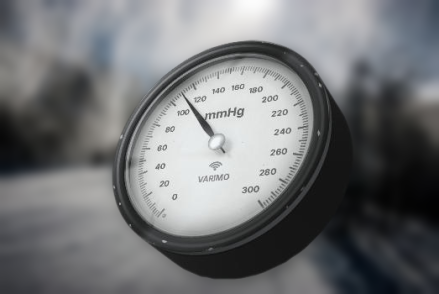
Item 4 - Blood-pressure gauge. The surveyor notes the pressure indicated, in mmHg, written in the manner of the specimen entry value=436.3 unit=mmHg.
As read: value=110 unit=mmHg
